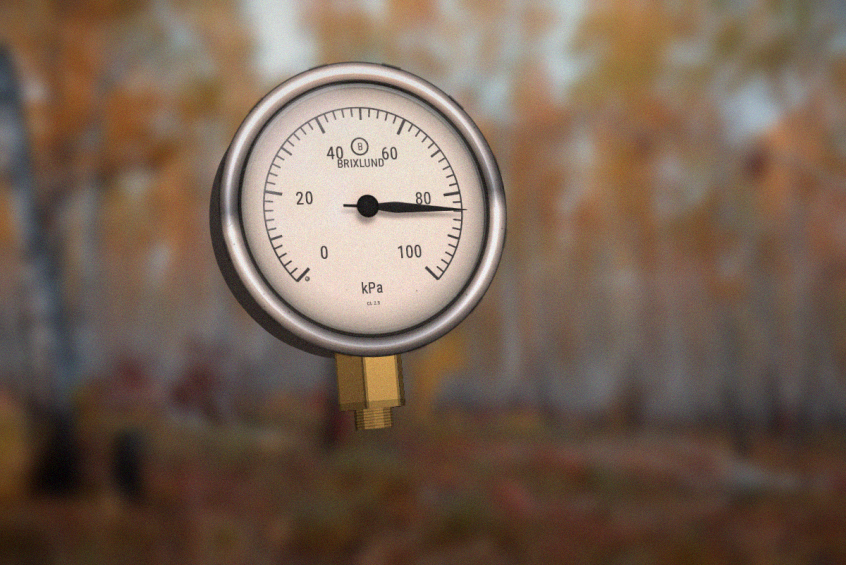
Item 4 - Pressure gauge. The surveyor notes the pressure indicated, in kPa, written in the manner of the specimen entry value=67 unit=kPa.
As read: value=84 unit=kPa
